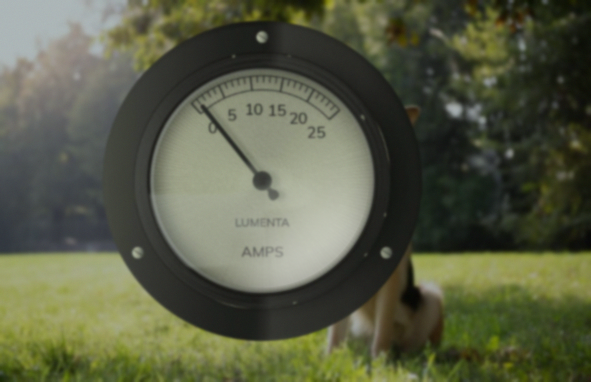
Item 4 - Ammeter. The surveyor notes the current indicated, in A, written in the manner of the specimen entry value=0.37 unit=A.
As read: value=1 unit=A
